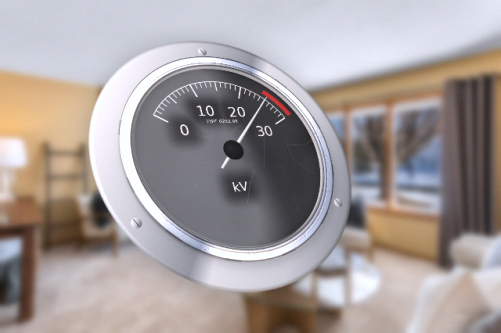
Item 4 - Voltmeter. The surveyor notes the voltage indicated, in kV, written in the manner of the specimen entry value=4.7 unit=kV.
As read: value=25 unit=kV
